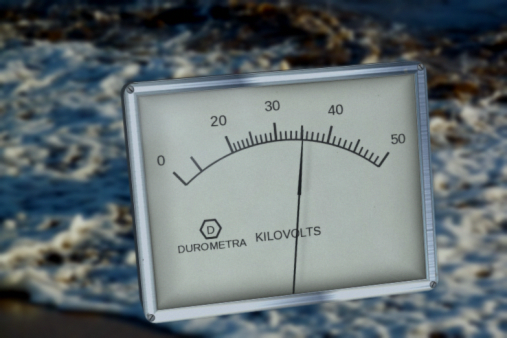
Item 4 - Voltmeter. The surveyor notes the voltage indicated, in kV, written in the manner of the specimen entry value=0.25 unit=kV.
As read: value=35 unit=kV
